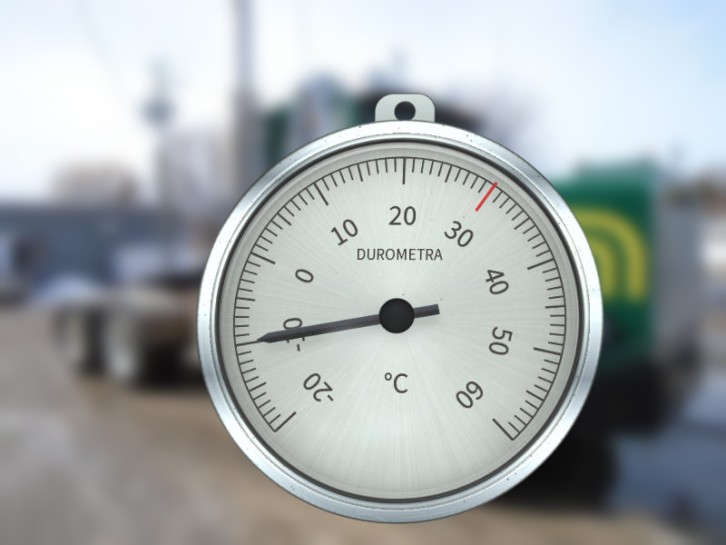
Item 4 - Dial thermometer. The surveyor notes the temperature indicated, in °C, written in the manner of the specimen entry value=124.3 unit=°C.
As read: value=-10 unit=°C
